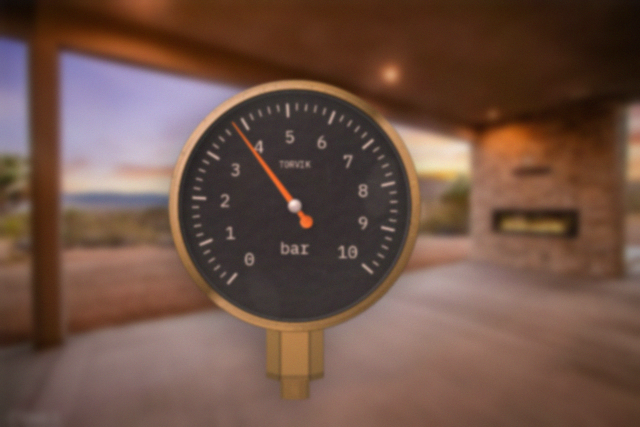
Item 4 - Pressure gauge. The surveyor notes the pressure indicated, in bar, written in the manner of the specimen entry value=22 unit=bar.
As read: value=3.8 unit=bar
